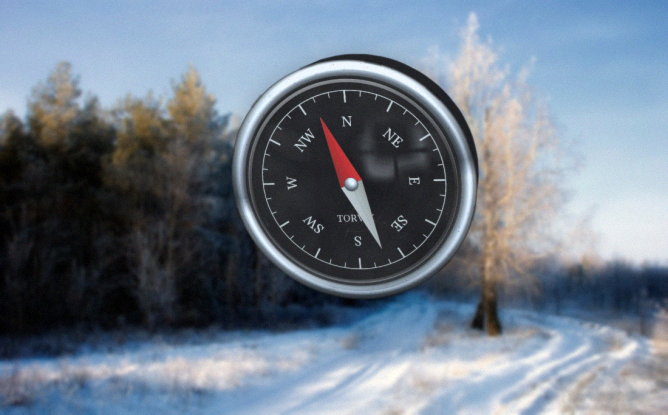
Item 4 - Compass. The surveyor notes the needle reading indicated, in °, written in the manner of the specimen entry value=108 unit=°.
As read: value=340 unit=°
